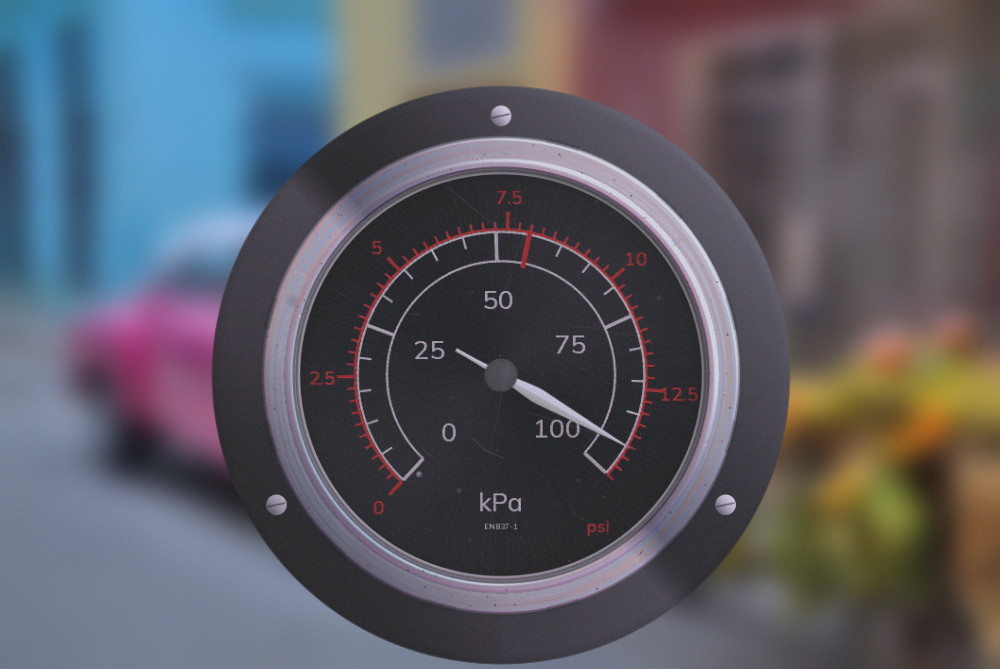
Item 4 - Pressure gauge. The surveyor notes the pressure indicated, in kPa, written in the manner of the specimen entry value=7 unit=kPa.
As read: value=95 unit=kPa
